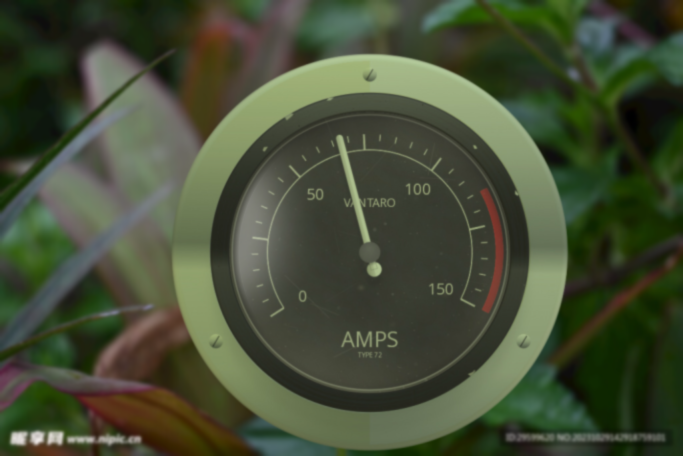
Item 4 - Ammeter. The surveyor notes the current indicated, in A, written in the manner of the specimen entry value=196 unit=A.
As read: value=67.5 unit=A
